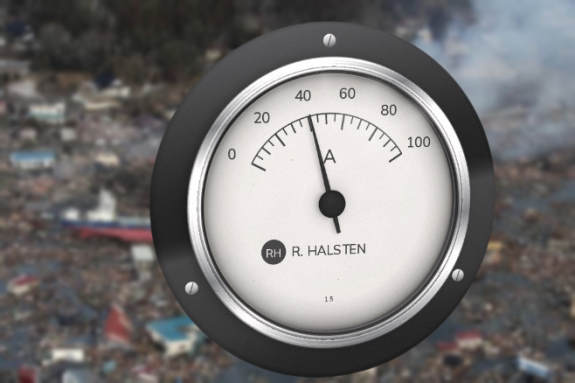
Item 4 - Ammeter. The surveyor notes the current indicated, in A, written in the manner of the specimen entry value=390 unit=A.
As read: value=40 unit=A
